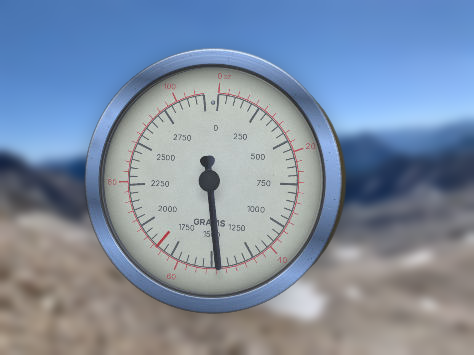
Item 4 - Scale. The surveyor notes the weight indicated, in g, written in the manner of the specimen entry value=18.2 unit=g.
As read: value=1450 unit=g
